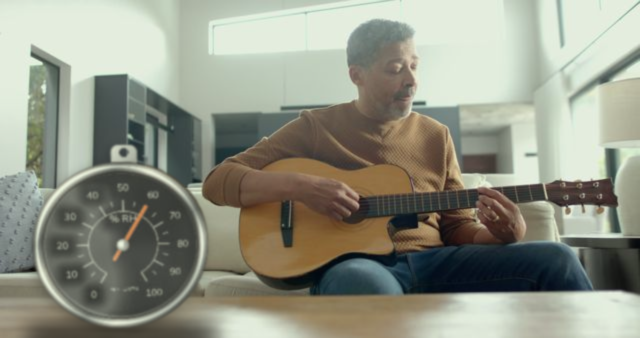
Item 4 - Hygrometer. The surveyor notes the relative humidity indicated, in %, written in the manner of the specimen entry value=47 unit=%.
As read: value=60 unit=%
